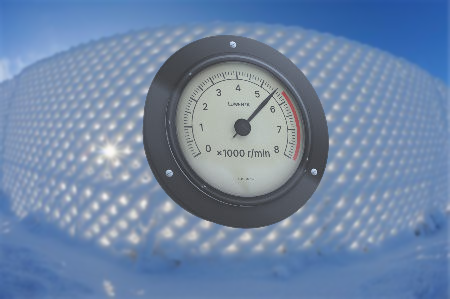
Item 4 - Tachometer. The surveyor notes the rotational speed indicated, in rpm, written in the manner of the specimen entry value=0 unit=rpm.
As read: value=5500 unit=rpm
